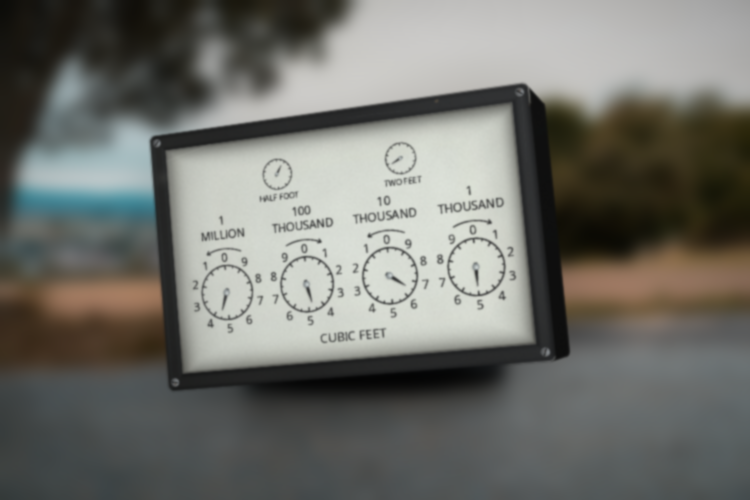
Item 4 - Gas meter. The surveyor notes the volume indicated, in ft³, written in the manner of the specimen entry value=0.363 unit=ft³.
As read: value=446500 unit=ft³
